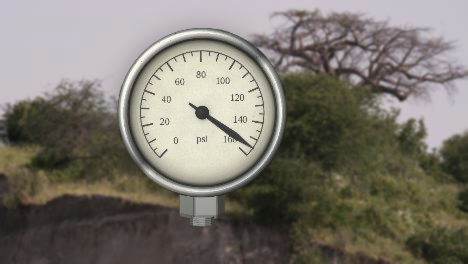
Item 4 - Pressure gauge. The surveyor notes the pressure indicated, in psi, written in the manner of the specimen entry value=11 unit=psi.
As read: value=155 unit=psi
